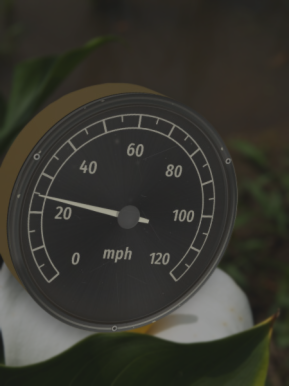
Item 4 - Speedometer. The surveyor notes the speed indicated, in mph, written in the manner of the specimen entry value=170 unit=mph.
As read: value=25 unit=mph
